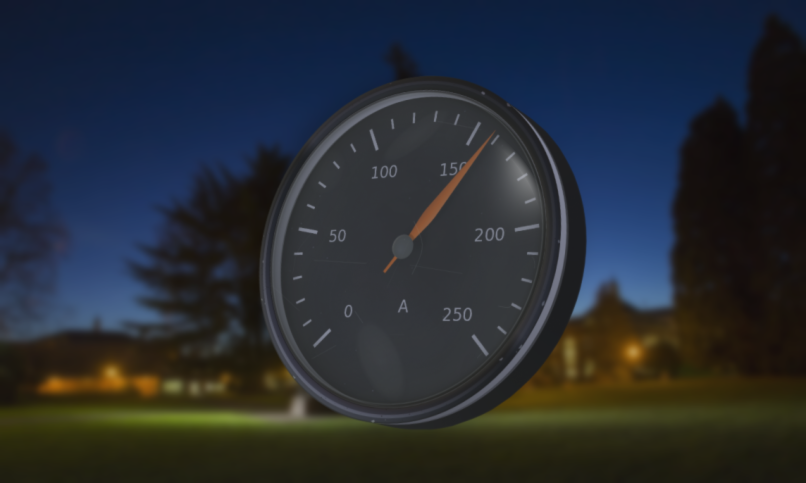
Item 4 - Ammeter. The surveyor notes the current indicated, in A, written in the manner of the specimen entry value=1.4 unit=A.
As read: value=160 unit=A
